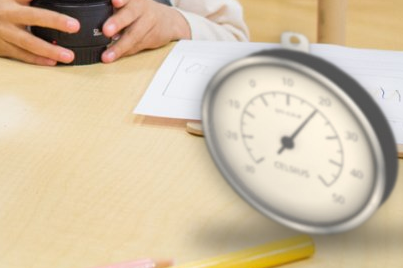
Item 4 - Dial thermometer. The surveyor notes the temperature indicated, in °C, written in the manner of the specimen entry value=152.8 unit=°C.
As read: value=20 unit=°C
